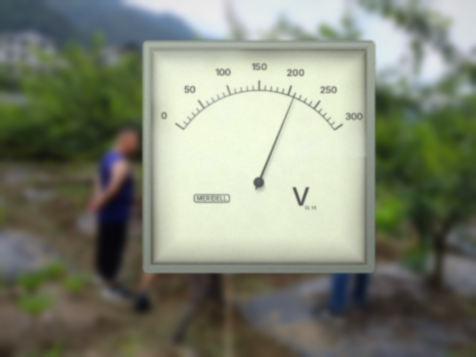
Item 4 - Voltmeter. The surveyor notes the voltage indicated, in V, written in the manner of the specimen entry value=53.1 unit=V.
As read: value=210 unit=V
